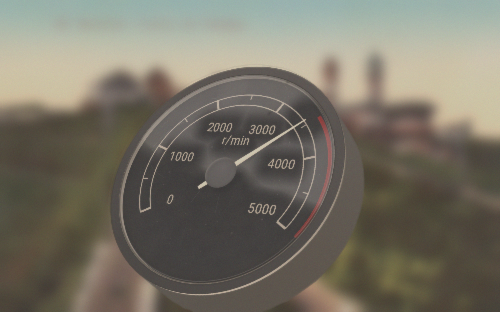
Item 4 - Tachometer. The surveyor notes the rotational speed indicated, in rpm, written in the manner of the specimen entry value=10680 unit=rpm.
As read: value=3500 unit=rpm
